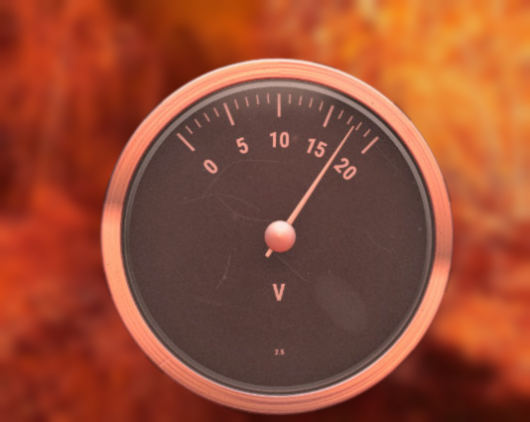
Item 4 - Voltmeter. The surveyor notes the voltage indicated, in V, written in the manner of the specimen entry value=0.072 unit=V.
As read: value=17.5 unit=V
